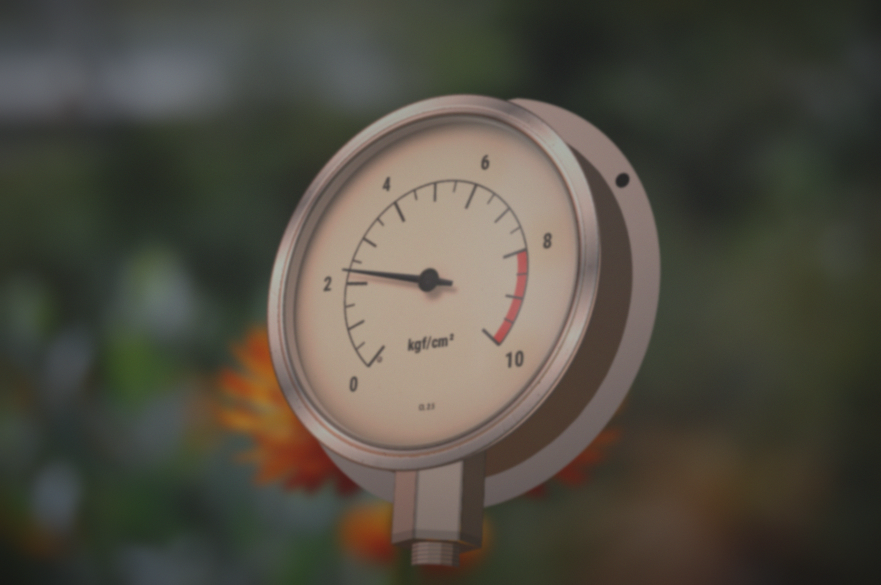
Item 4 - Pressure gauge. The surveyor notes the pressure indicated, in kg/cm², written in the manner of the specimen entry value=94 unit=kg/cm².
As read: value=2.25 unit=kg/cm²
